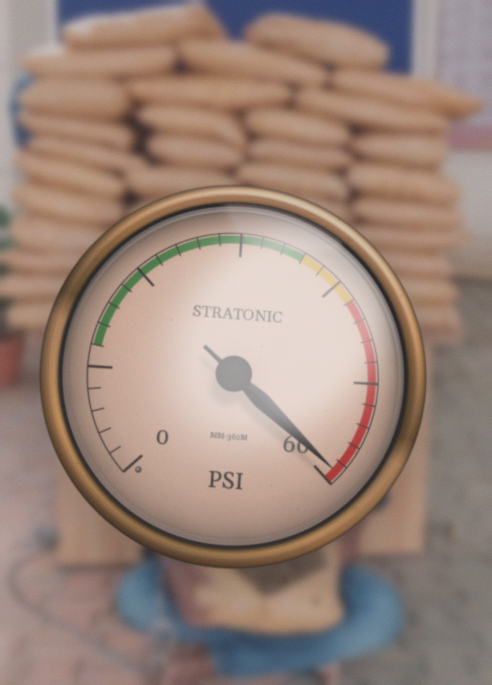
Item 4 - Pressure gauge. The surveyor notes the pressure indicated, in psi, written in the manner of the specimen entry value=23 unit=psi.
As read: value=59 unit=psi
